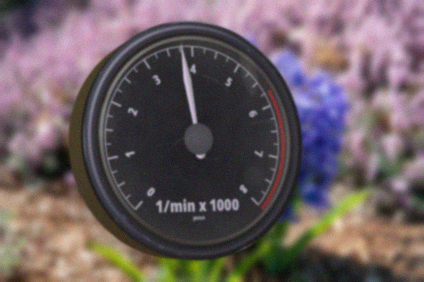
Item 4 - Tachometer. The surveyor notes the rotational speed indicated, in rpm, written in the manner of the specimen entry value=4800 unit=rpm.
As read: value=3750 unit=rpm
